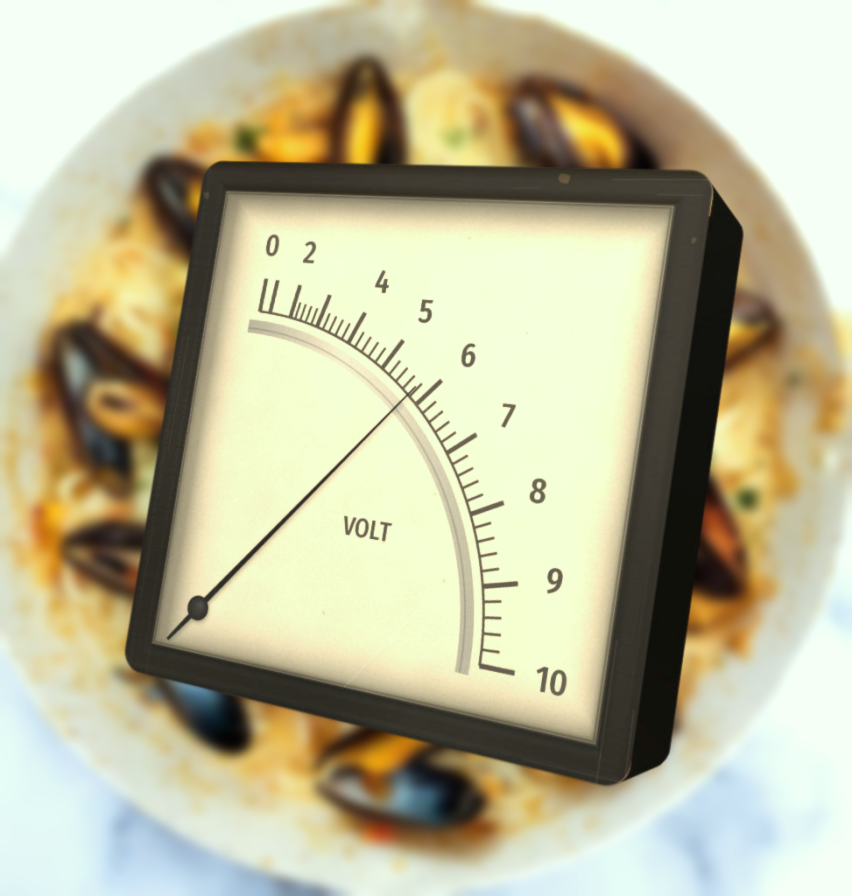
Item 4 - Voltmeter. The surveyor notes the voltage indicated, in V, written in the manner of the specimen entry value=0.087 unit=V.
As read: value=5.8 unit=V
